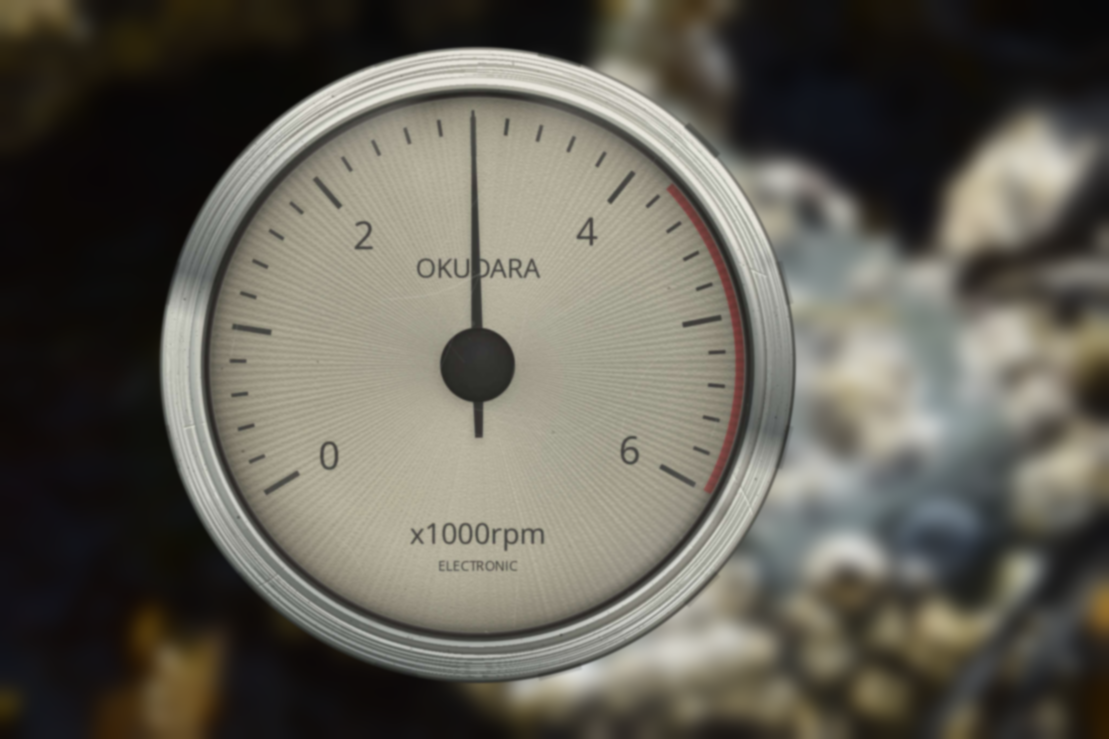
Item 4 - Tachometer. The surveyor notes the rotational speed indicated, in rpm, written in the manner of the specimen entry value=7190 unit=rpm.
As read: value=3000 unit=rpm
